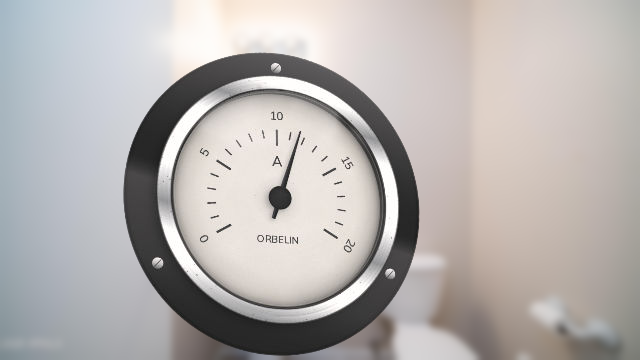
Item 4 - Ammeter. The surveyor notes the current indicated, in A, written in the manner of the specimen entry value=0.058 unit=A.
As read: value=11.5 unit=A
